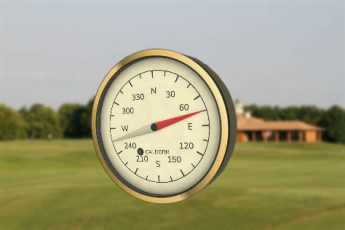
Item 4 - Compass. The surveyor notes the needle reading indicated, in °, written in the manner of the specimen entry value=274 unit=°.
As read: value=75 unit=°
